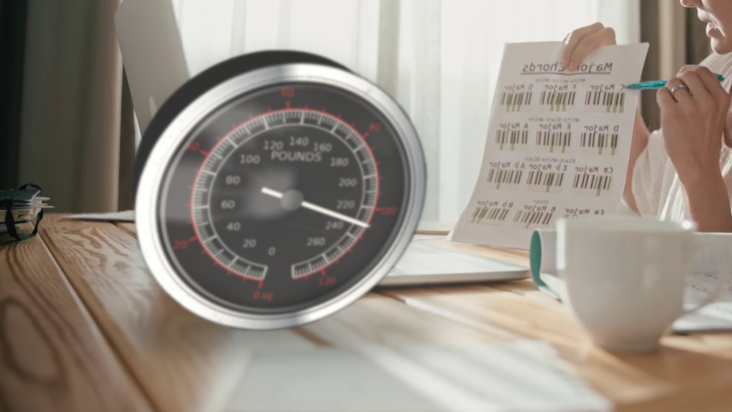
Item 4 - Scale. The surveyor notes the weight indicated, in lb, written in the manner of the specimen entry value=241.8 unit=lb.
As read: value=230 unit=lb
